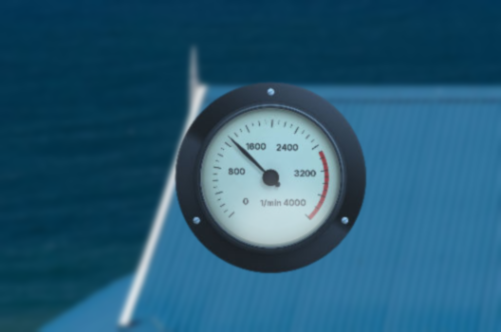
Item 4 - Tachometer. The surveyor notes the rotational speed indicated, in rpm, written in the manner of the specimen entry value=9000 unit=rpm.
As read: value=1300 unit=rpm
